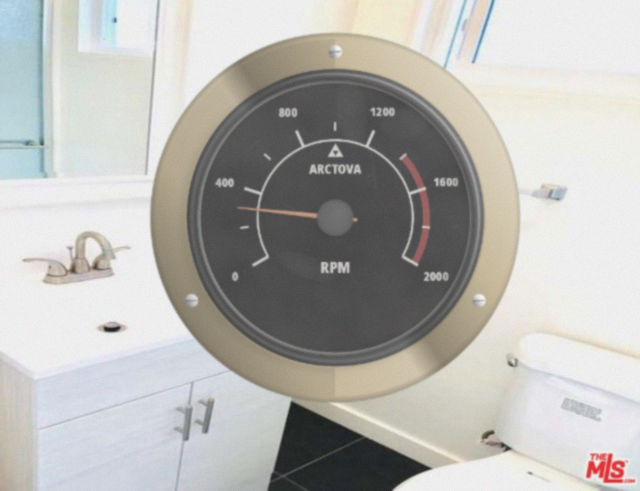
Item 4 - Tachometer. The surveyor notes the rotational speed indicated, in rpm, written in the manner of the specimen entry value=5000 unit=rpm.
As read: value=300 unit=rpm
